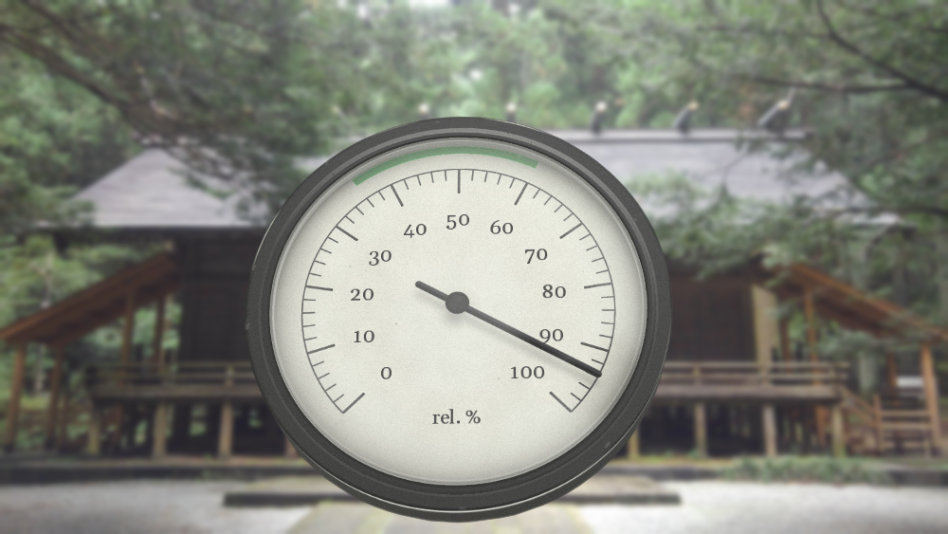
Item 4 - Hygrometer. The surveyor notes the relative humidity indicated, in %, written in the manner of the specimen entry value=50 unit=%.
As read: value=94 unit=%
